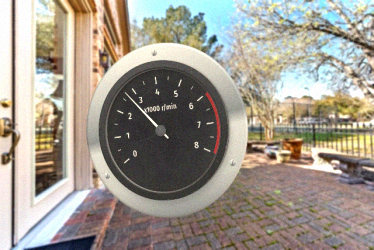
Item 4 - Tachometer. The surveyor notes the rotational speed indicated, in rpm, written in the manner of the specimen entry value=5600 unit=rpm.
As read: value=2750 unit=rpm
